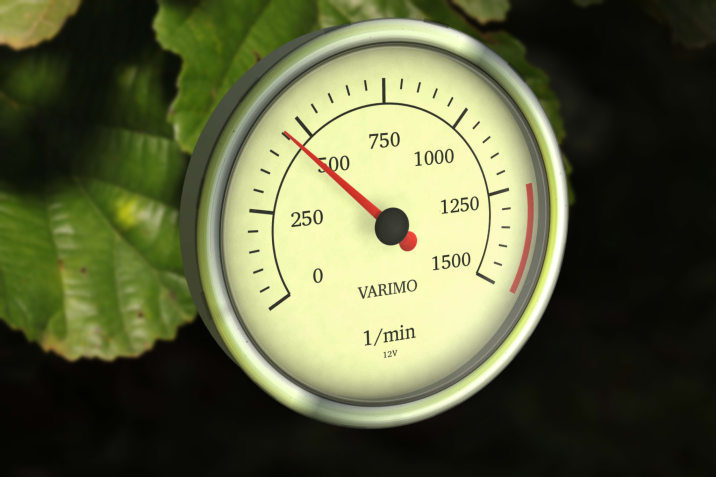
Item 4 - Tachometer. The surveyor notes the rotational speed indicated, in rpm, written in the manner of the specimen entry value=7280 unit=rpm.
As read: value=450 unit=rpm
